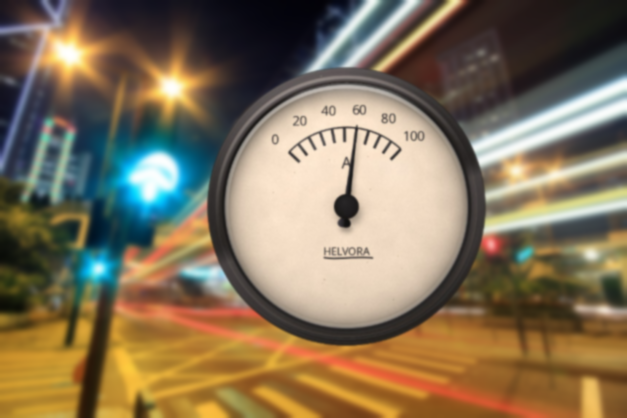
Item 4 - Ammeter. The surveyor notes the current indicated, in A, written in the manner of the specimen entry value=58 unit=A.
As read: value=60 unit=A
